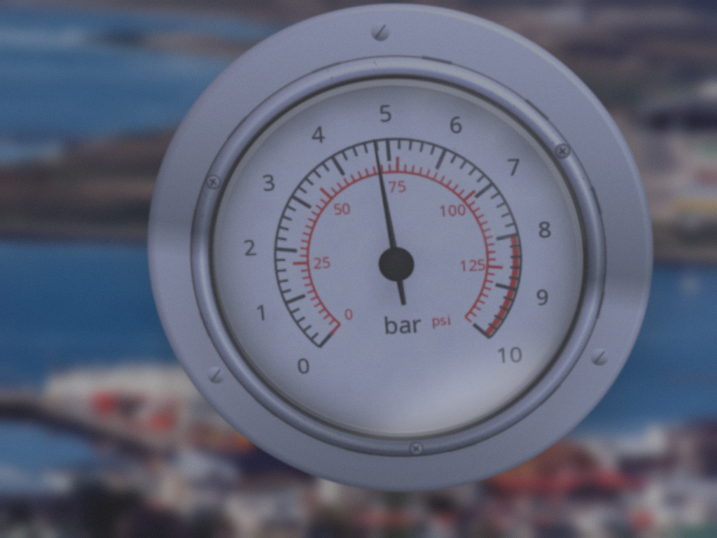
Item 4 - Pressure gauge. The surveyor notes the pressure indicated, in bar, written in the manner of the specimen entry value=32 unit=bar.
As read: value=4.8 unit=bar
